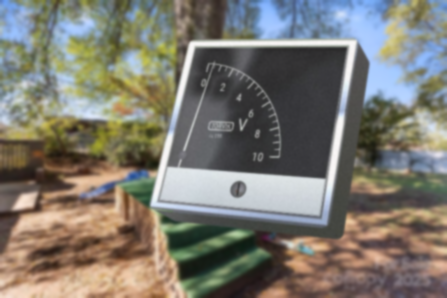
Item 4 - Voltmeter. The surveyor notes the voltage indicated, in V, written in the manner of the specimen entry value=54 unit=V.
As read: value=0.5 unit=V
